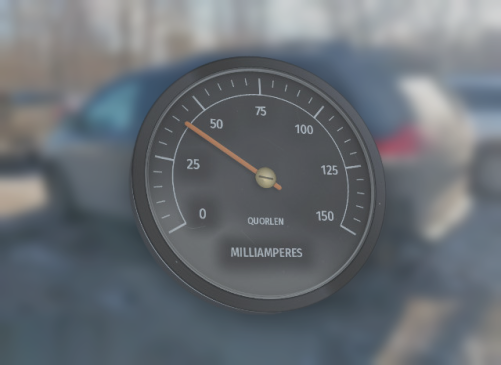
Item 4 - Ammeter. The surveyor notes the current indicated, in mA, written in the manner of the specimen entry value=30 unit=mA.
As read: value=40 unit=mA
